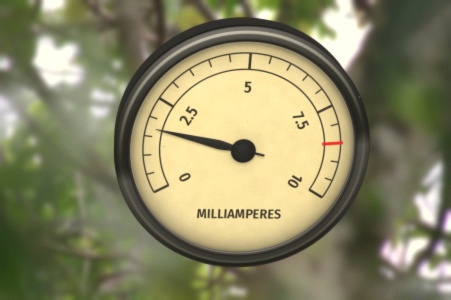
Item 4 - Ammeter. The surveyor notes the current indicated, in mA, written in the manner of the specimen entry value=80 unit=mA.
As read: value=1.75 unit=mA
